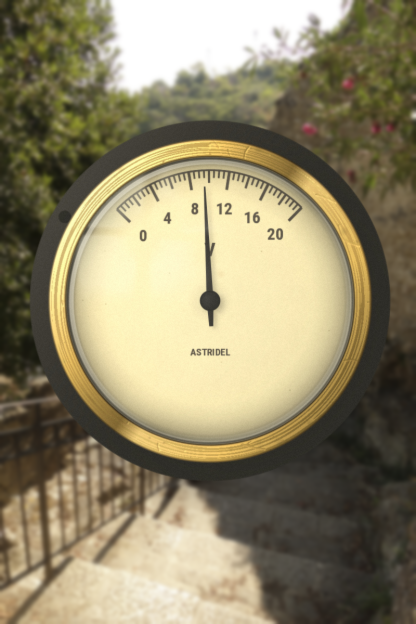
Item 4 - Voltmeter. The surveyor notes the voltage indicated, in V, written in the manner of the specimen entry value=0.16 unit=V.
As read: value=9.5 unit=V
